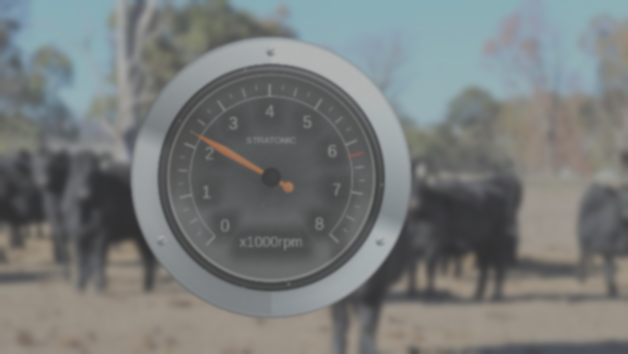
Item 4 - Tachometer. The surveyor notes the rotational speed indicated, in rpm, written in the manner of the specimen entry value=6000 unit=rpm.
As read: value=2250 unit=rpm
